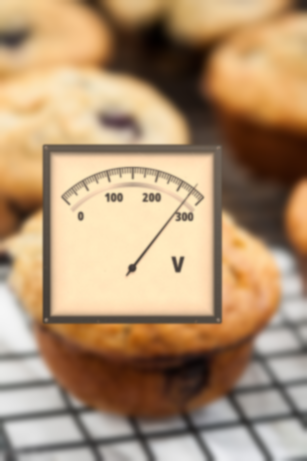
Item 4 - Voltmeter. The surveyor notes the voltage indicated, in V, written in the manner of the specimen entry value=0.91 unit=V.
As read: value=275 unit=V
